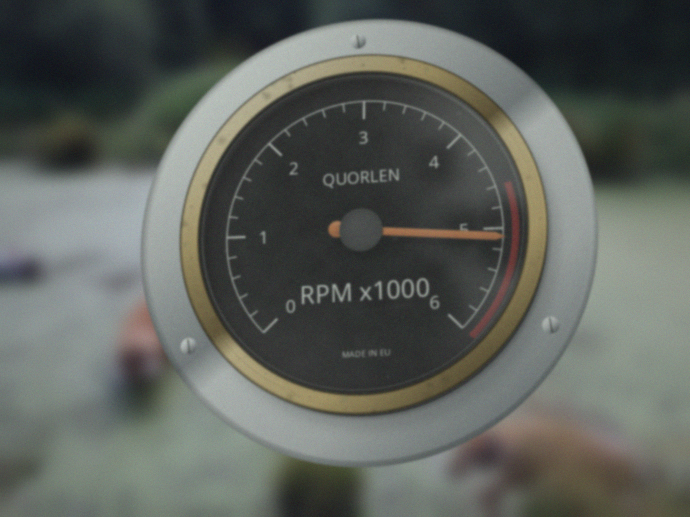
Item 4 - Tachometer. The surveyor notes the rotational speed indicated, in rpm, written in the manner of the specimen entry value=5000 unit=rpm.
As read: value=5100 unit=rpm
